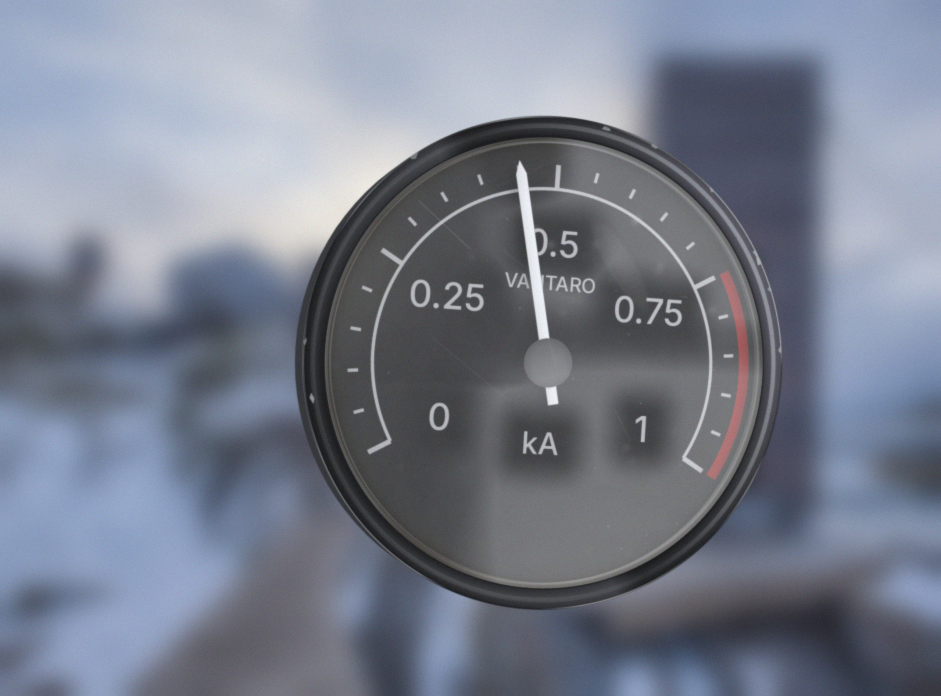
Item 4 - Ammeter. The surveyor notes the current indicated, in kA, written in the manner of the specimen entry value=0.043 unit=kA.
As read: value=0.45 unit=kA
